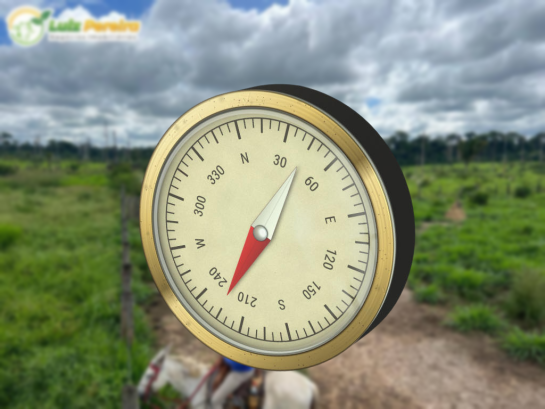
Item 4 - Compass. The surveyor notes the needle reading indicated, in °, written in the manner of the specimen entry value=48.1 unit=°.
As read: value=225 unit=°
